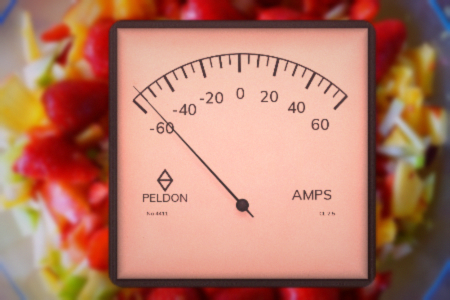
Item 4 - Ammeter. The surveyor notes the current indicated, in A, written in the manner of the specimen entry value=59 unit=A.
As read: value=-55 unit=A
